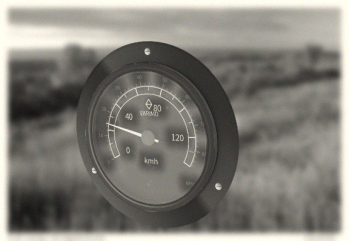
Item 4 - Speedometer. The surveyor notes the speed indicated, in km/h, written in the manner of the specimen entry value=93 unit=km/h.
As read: value=25 unit=km/h
